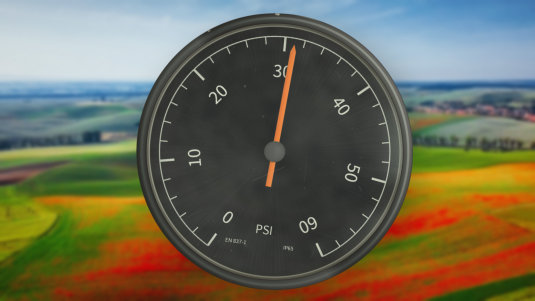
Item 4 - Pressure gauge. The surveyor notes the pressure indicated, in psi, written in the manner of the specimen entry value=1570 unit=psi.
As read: value=31 unit=psi
